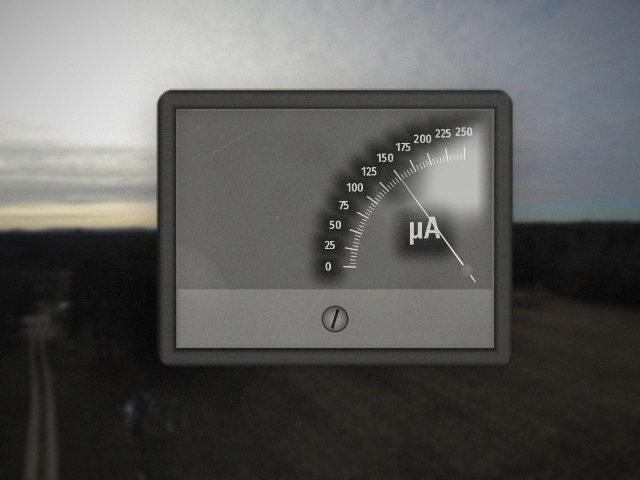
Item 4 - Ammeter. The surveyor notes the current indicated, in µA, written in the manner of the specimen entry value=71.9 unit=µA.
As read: value=150 unit=µA
